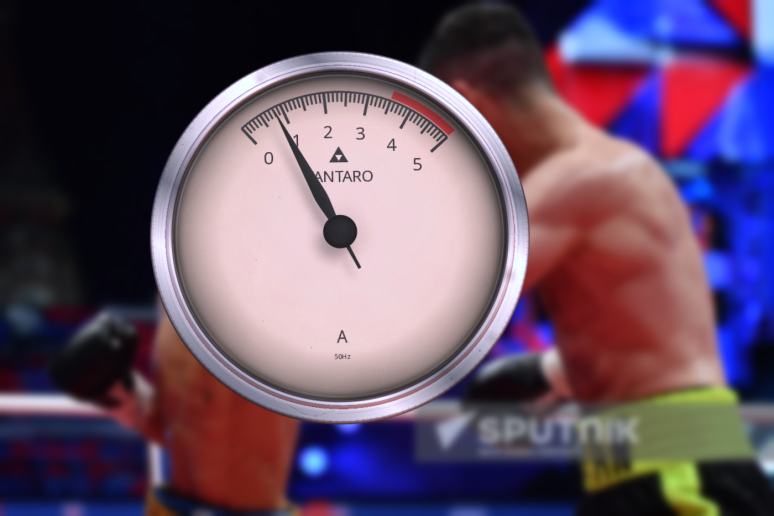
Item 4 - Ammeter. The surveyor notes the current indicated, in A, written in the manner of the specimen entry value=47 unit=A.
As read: value=0.8 unit=A
